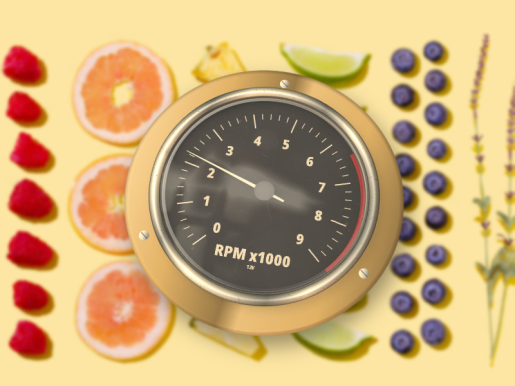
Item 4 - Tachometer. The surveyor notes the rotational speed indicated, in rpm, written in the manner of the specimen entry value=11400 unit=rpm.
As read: value=2200 unit=rpm
